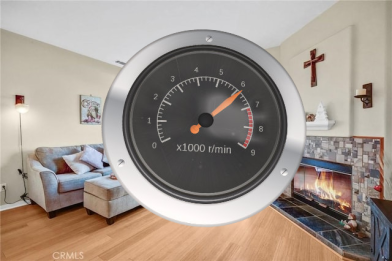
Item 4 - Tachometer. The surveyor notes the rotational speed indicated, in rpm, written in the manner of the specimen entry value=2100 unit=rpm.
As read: value=6200 unit=rpm
